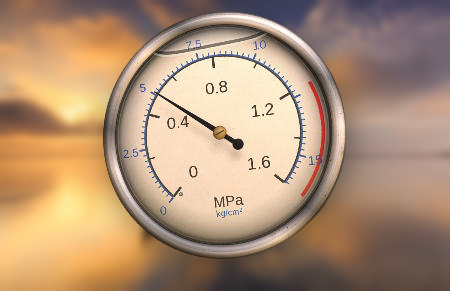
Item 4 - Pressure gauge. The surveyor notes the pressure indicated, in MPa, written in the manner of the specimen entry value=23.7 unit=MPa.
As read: value=0.5 unit=MPa
